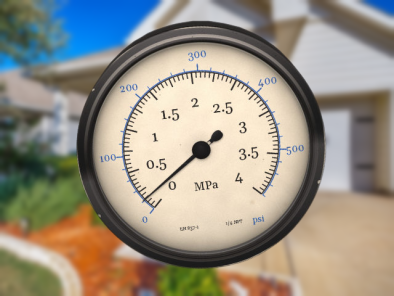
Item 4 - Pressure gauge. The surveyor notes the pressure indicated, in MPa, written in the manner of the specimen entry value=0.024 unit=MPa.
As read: value=0.15 unit=MPa
